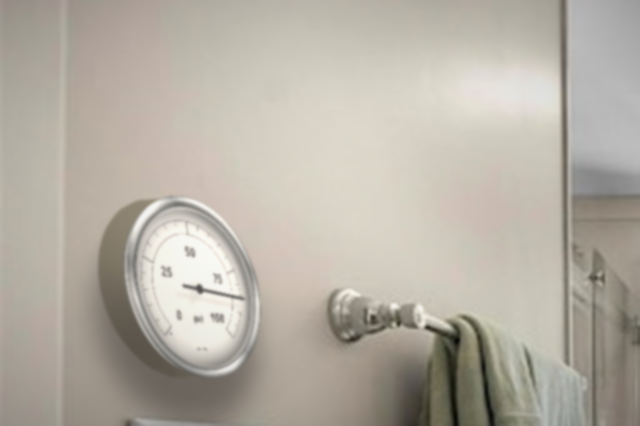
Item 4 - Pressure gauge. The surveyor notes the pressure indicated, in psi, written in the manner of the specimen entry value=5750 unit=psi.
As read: value=85 unit=psi
